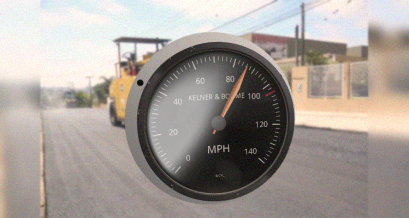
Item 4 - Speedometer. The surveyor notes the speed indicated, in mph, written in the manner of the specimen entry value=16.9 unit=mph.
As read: value=86 unit=mph
